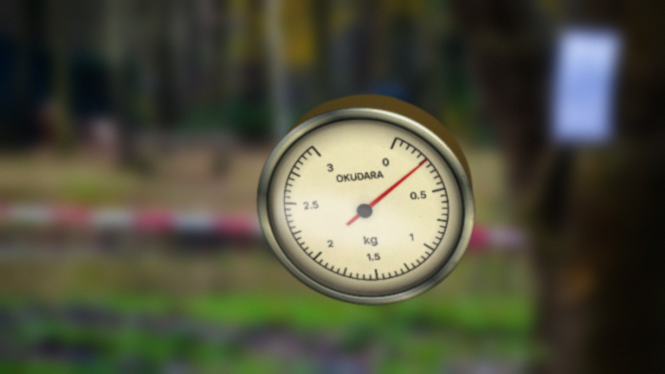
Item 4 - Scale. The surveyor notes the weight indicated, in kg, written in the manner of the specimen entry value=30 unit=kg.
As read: value=0.25 unit=kg
